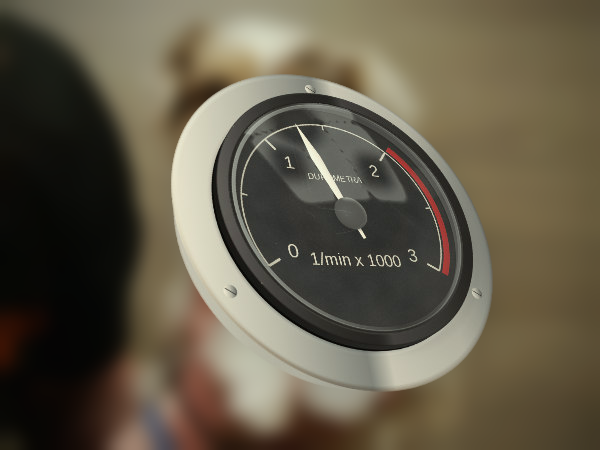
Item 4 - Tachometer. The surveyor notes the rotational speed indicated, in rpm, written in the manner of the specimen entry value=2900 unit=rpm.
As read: value=1250 unit=rpm
